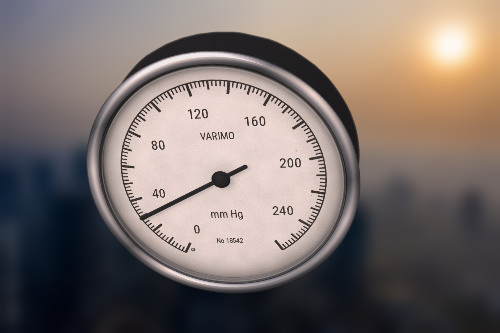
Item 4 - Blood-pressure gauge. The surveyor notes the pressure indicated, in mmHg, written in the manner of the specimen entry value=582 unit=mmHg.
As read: value=30 unit=mmHg
